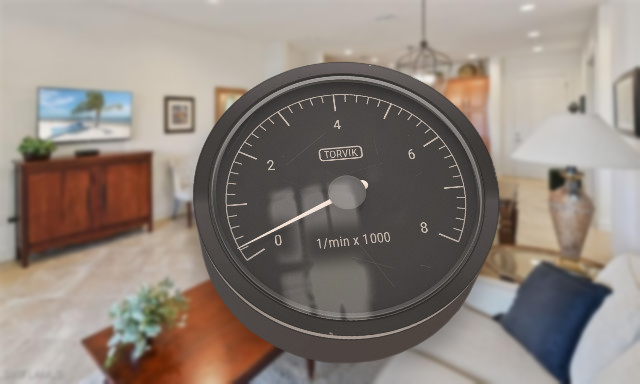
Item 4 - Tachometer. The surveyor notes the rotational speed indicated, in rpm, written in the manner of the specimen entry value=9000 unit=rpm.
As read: value=200 unit=rpm
